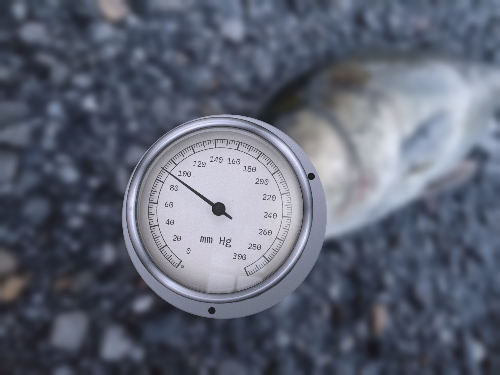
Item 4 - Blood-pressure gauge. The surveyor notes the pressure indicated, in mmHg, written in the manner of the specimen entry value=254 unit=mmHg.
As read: value=90 unit=mmHg
